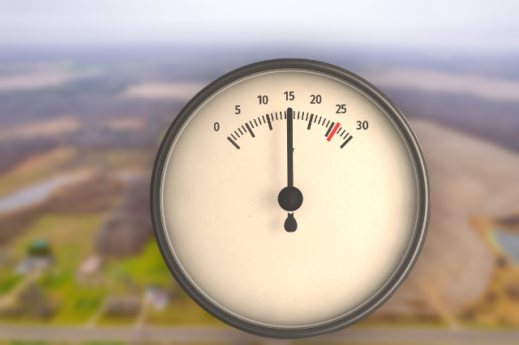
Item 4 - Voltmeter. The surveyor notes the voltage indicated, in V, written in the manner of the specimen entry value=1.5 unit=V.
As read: value=15 unit=V
